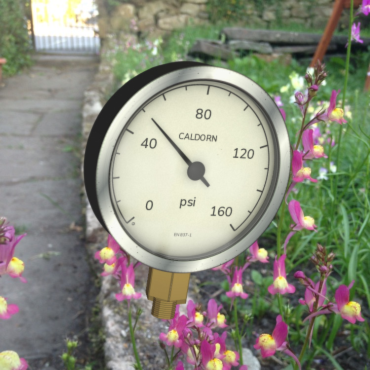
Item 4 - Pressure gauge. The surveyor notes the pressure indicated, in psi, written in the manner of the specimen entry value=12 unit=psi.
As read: value=50 unit=psi
